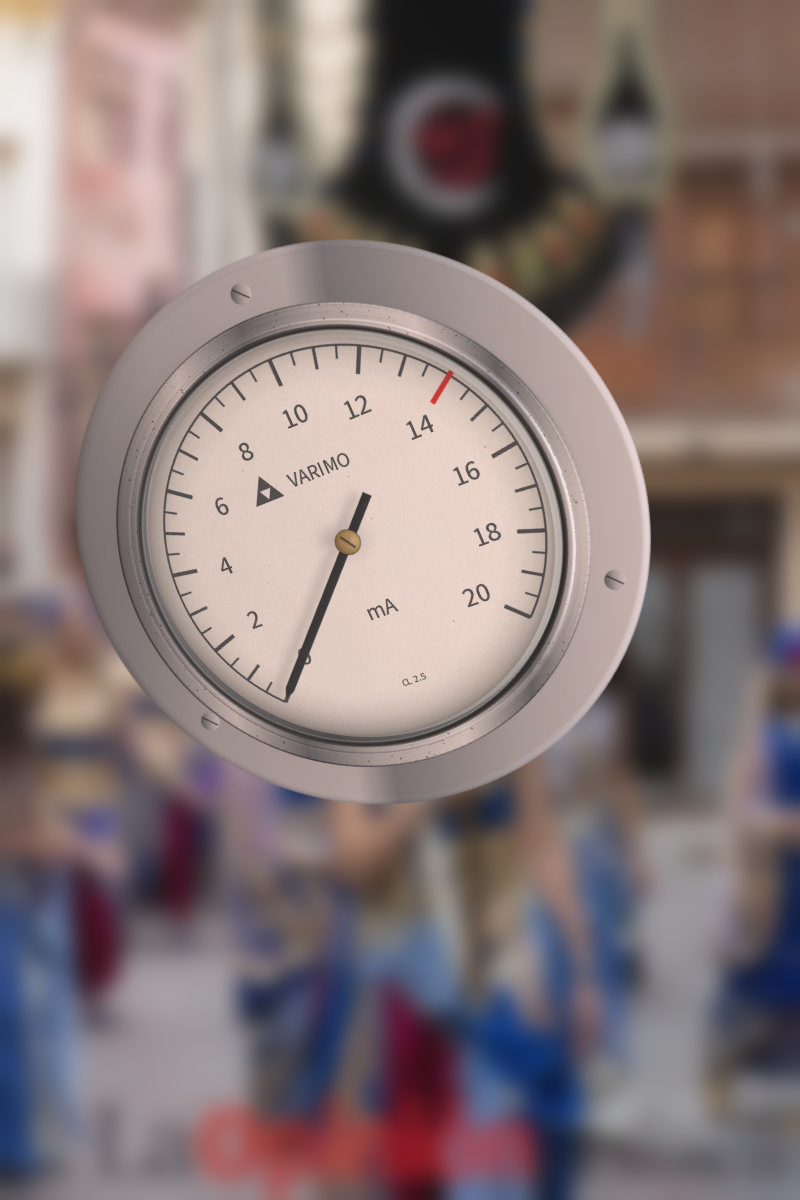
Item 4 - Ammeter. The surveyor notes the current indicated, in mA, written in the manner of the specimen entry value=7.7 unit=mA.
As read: value=0 unit=mA
